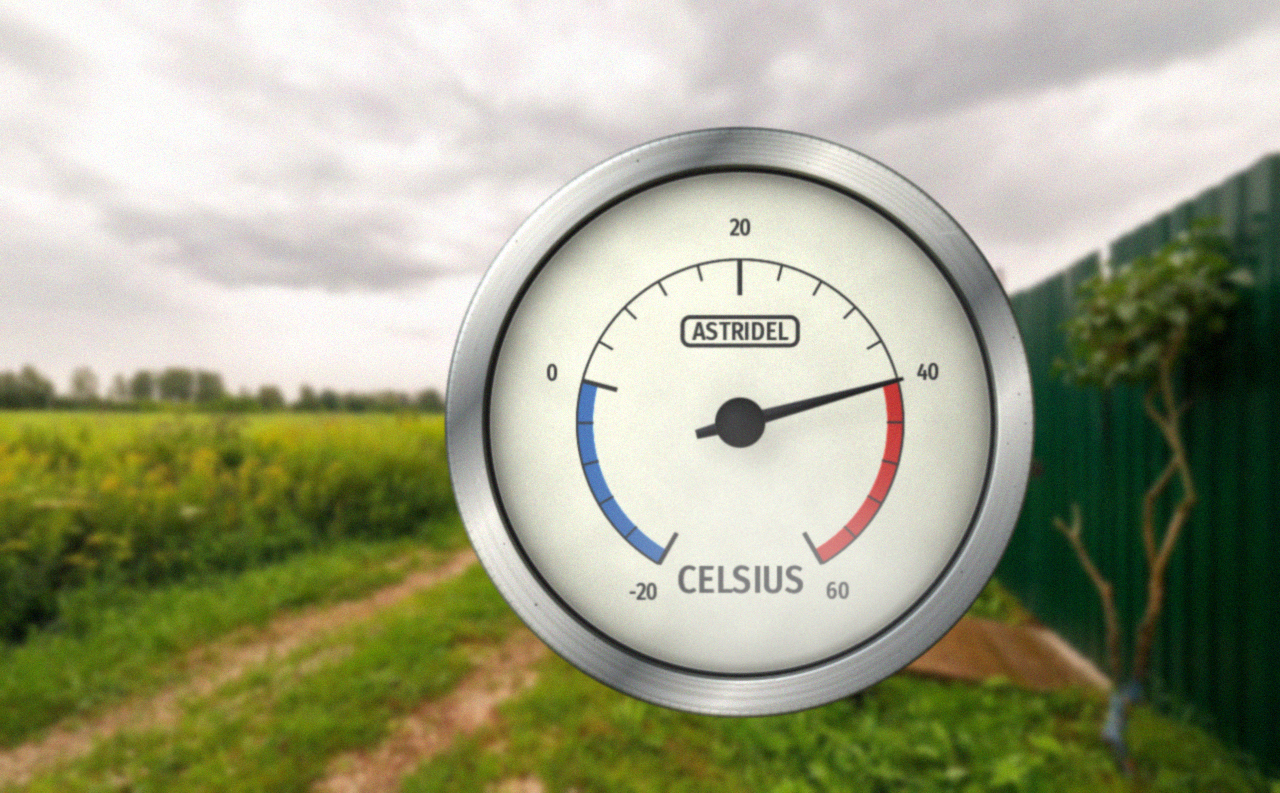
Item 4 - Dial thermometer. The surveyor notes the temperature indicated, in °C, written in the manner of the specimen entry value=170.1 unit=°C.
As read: value=40 unit=°C
